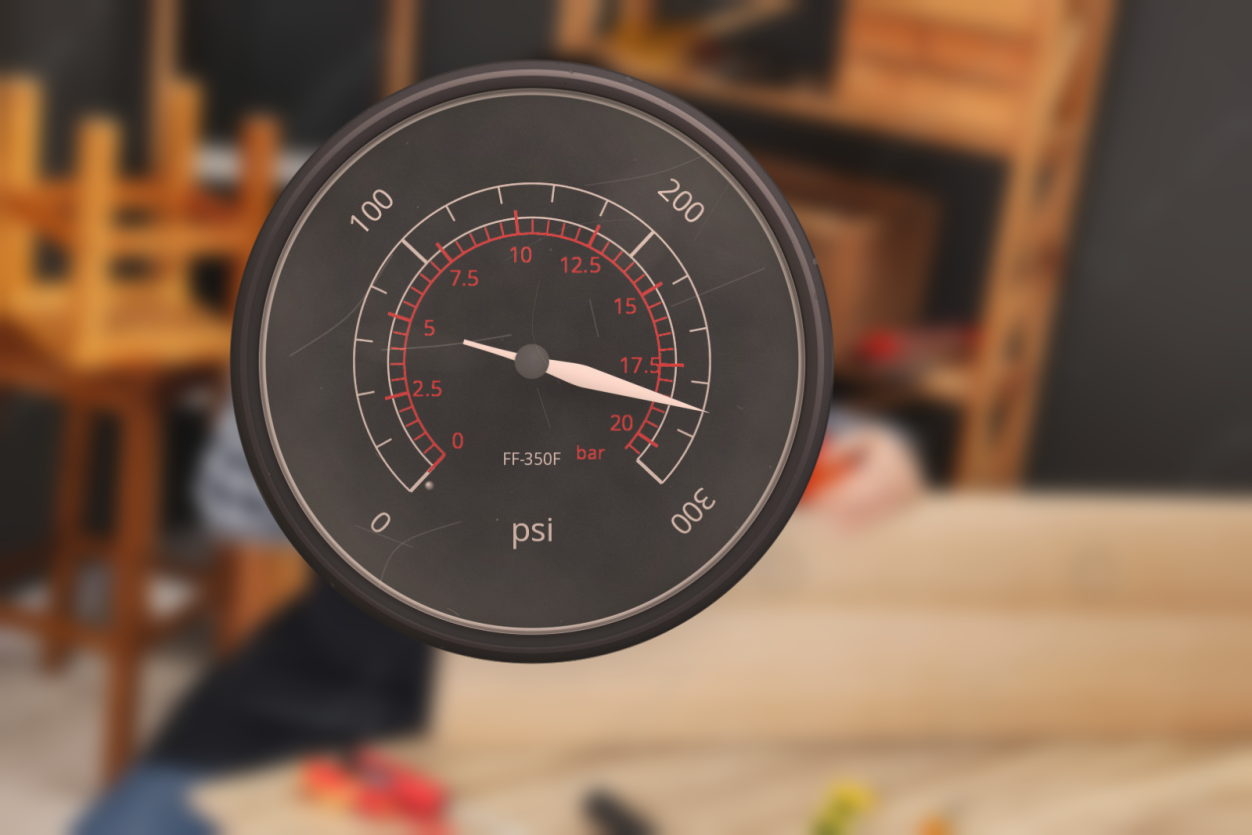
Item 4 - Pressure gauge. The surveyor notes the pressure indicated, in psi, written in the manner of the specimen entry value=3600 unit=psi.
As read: value=270 unit=psi
